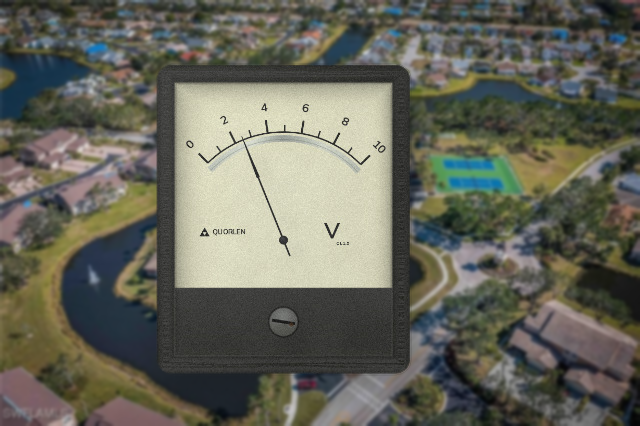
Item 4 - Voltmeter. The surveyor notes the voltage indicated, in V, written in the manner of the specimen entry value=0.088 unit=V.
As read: value=2.5 unit=V
